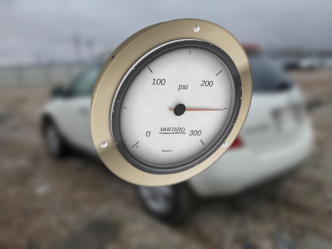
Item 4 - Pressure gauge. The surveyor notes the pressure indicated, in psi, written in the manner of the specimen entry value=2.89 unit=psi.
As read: value=250 unit=psi
